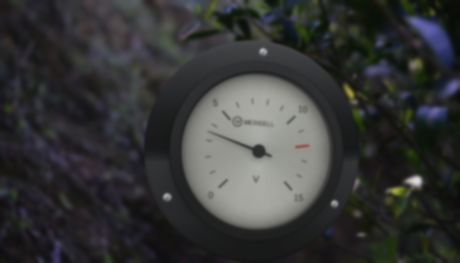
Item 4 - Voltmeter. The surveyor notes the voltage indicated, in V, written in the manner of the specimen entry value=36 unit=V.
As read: value=3.5 unit=V
